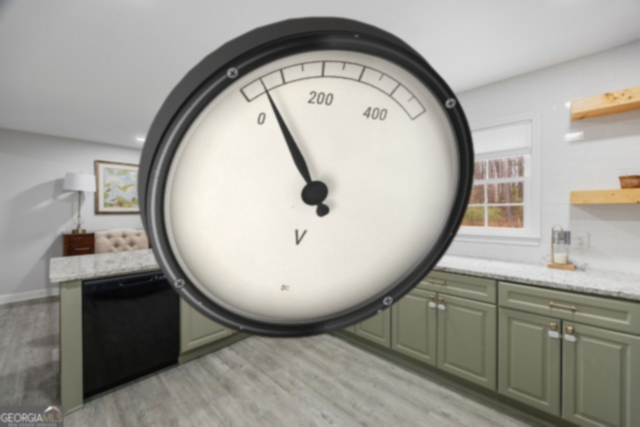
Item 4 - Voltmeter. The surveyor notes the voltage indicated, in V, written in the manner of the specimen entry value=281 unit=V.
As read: value=50 unit=V
